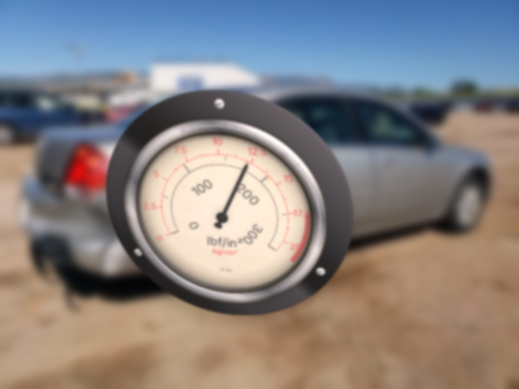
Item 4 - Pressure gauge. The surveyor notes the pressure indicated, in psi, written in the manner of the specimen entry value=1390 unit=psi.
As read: value=175 unit=psi
